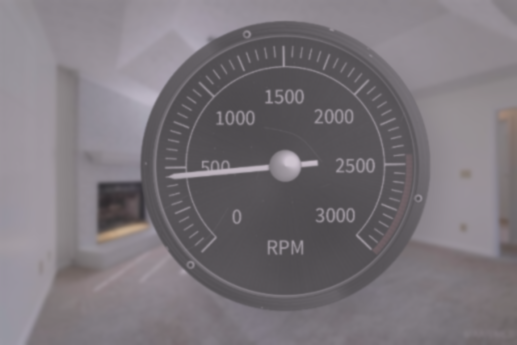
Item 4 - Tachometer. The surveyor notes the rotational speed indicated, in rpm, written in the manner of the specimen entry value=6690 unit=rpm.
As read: value=450 unit=rpm
